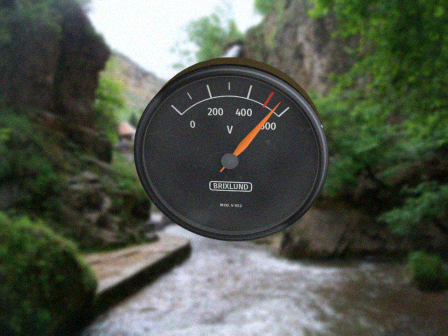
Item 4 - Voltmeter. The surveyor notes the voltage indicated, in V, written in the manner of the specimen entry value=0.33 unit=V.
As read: value=550 unit=V
